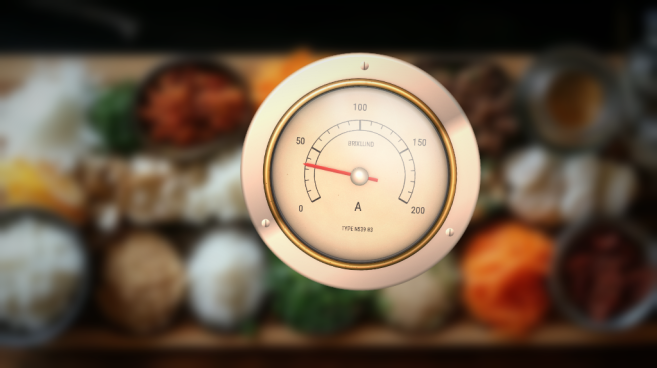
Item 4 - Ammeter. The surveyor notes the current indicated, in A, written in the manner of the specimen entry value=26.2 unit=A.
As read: value=35 unit=A
